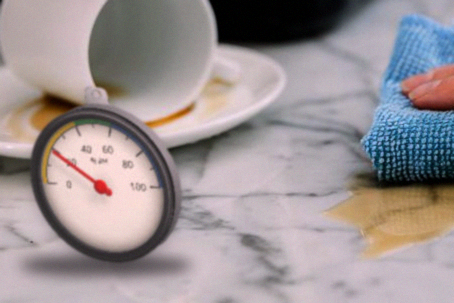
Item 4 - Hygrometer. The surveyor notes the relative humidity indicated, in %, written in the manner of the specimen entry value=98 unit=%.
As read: value=20 unit=%
